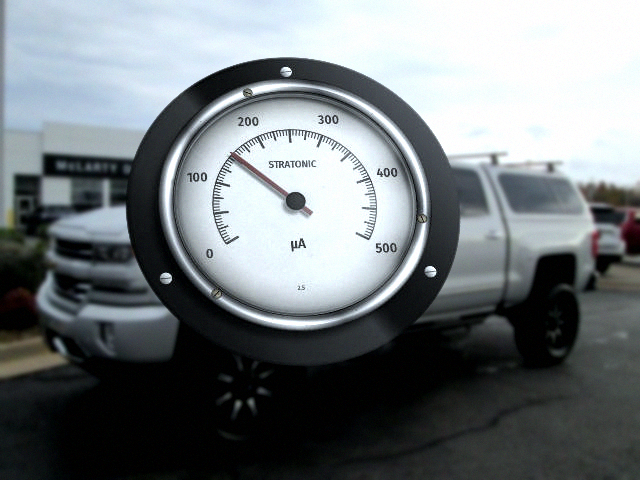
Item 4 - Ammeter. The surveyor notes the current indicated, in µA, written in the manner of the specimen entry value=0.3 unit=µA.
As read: value=150 unit=µA
